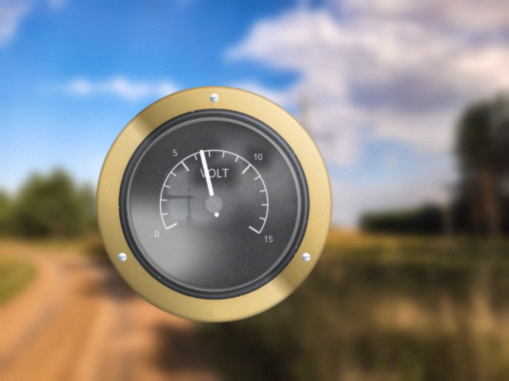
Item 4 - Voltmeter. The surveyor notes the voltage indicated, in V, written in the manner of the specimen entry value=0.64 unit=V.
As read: value=6.5 unit=V
